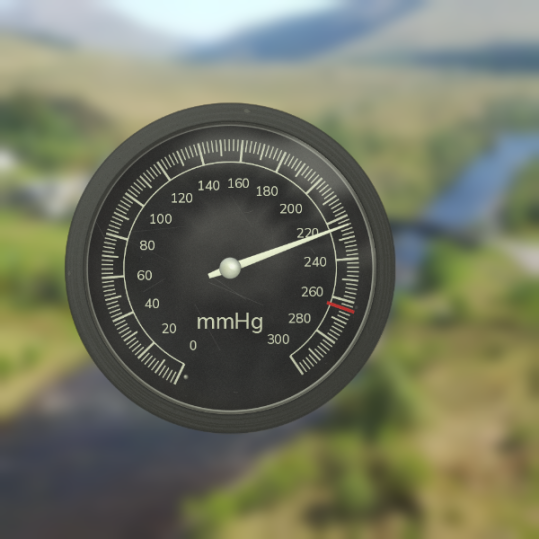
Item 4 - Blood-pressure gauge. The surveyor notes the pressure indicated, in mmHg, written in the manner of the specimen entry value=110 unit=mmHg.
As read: value=224 unit=mmHg
